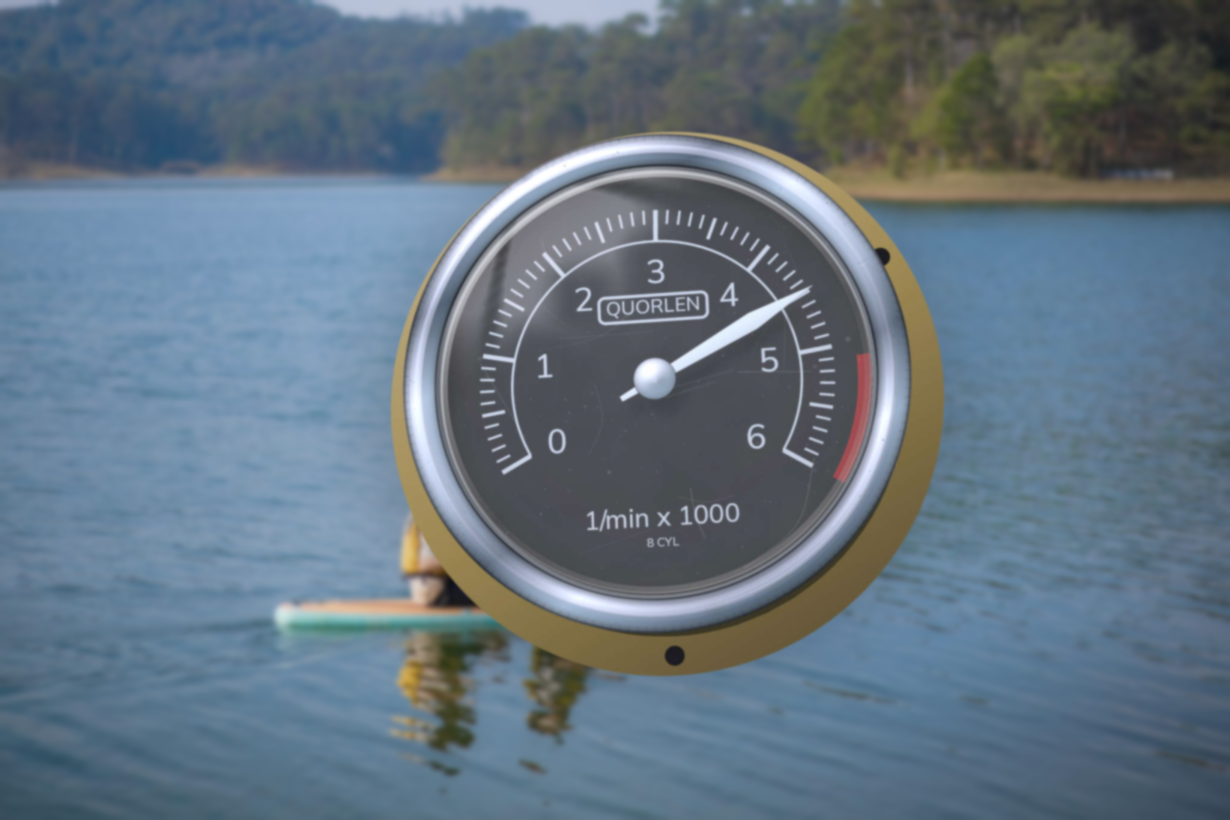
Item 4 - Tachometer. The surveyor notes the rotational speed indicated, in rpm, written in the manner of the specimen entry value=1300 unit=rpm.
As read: value=4500 unit=rpm
